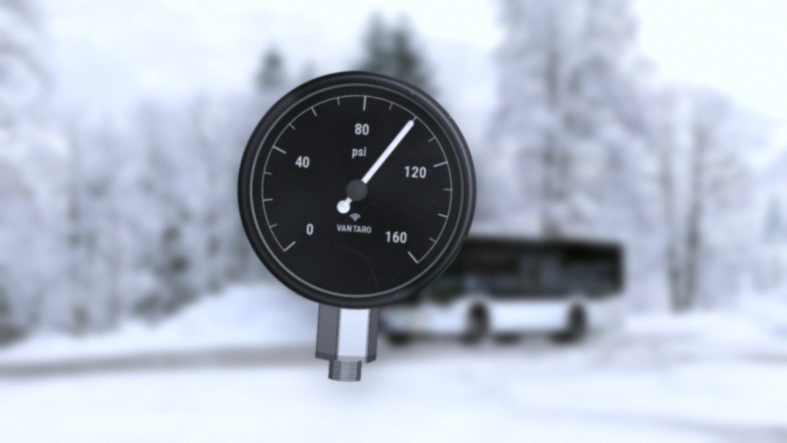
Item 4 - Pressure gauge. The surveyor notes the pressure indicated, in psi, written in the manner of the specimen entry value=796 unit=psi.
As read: value=100 unit=psi
